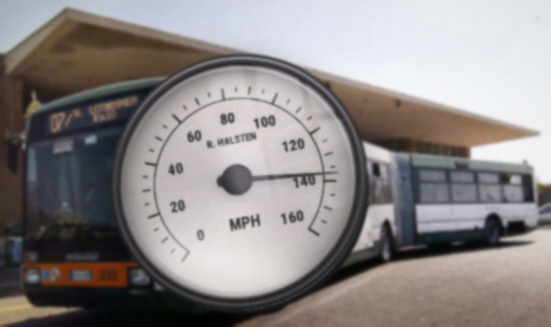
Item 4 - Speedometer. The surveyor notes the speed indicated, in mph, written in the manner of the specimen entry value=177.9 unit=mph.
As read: value=137.5 unit=mph
